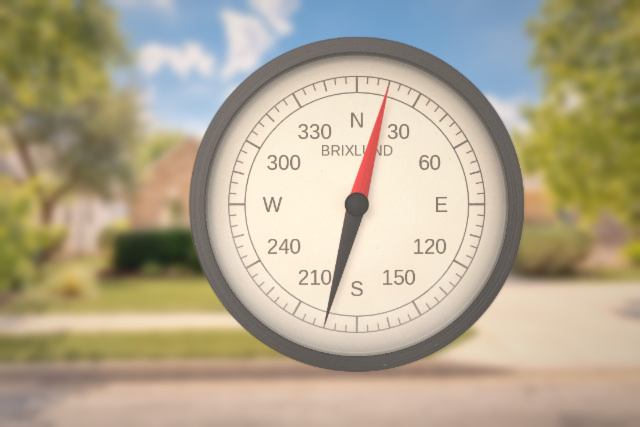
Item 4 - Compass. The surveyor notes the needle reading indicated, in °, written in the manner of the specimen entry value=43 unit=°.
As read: value=15 unit=°
